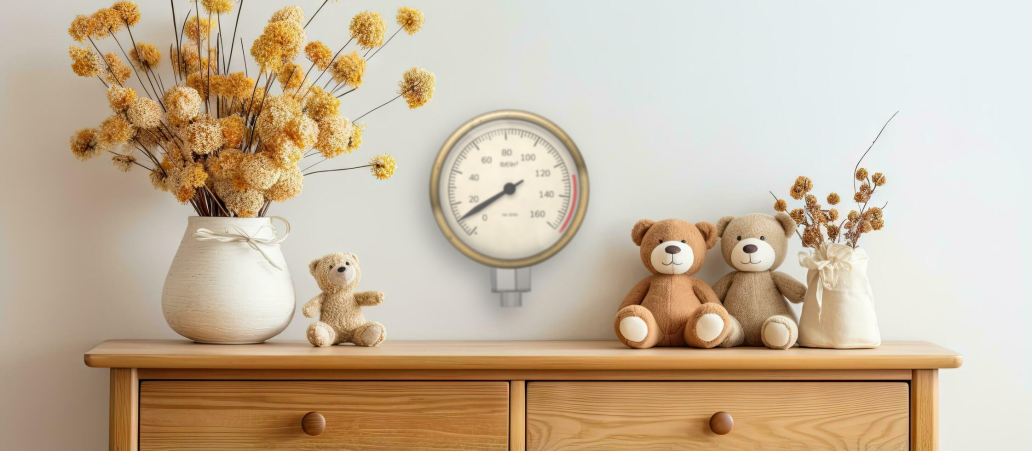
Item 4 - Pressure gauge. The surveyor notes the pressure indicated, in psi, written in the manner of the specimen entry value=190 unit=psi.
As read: value=10 unit=psi
